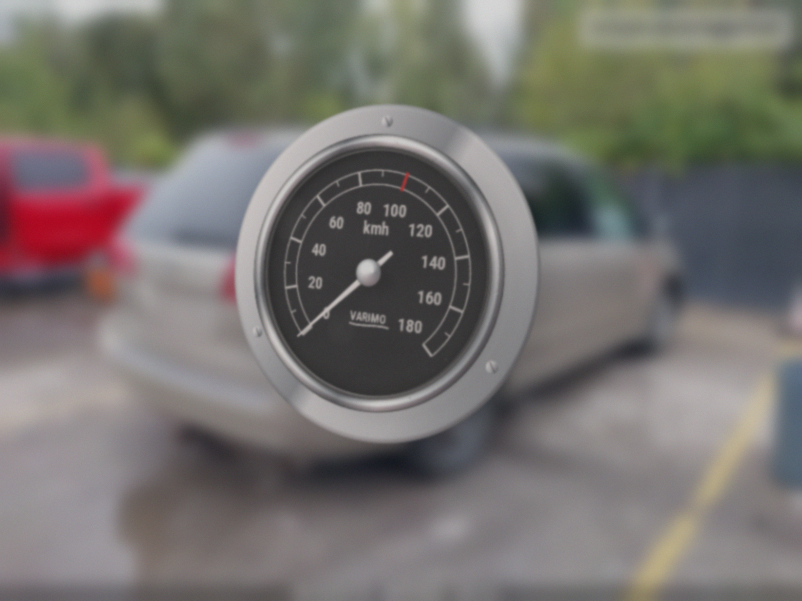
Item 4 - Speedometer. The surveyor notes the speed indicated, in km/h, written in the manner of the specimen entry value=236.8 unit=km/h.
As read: value=0 unit=km/h
